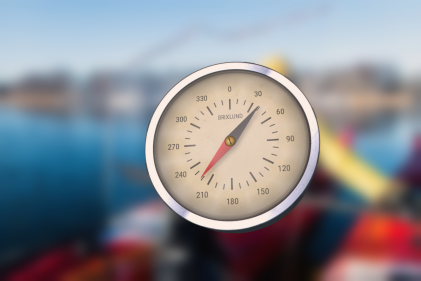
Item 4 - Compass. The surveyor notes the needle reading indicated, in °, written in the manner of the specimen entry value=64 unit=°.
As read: value=220 unit=°
